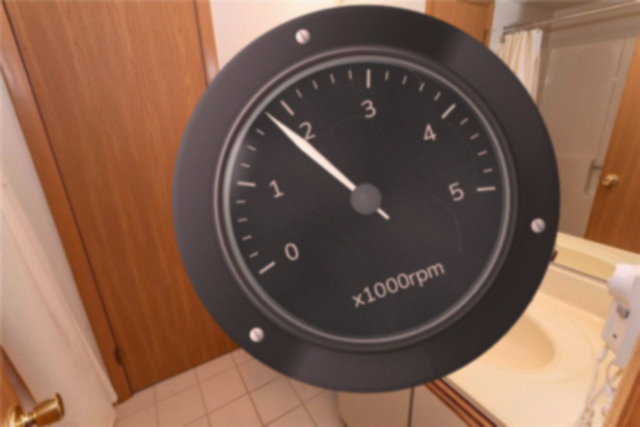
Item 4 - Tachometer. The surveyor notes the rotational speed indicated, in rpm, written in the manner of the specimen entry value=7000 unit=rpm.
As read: value=1800 unit=rpm
